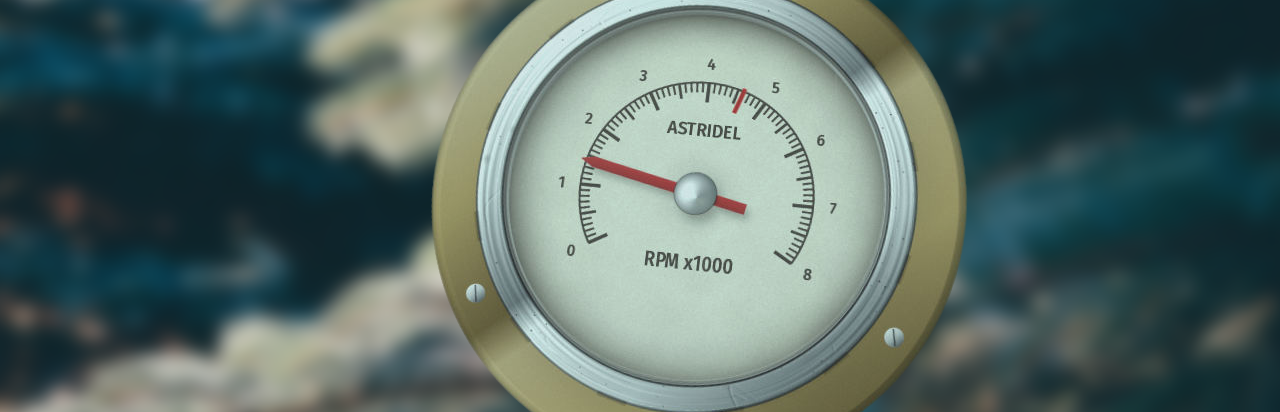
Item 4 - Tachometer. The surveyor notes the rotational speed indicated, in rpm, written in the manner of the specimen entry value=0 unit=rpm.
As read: value=1400 unit=rpm
